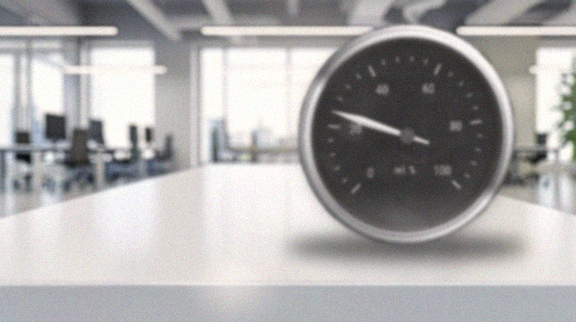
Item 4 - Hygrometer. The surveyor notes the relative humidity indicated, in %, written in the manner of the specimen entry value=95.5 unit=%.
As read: value=24 unit=%
